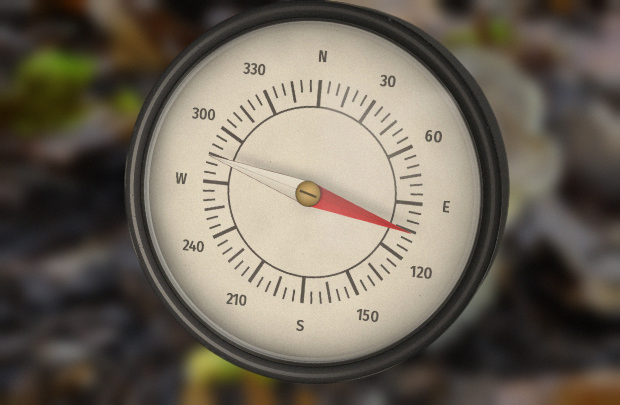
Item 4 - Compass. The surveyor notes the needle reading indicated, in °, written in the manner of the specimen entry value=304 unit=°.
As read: value=105 unit=°
